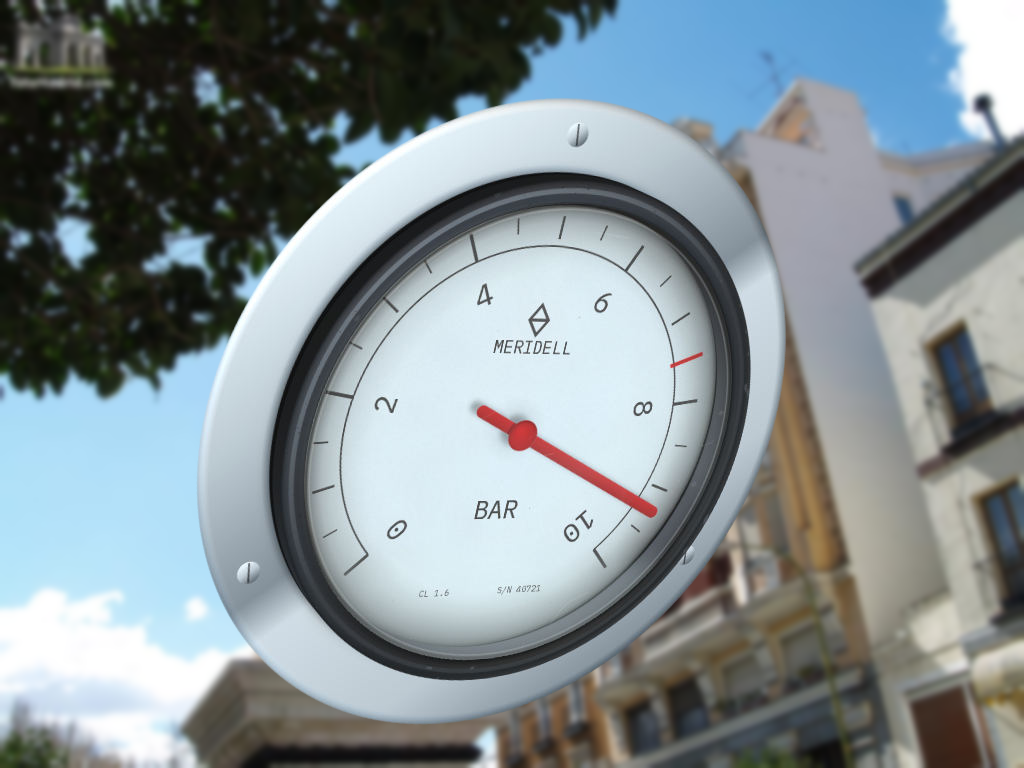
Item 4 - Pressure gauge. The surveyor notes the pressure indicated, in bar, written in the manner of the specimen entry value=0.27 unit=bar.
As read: value=9.25 unit=bar
